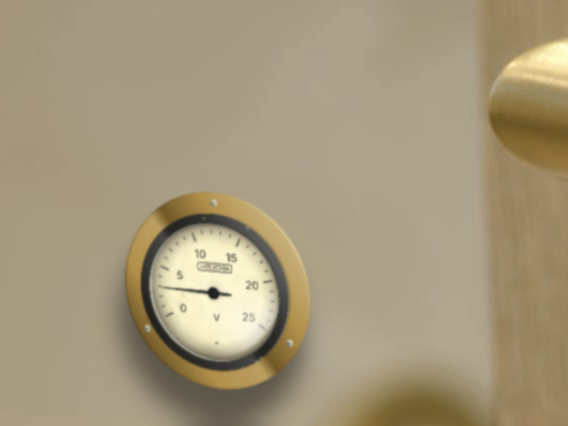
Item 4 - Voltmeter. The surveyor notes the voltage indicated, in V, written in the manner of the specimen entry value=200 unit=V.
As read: value=3 unit=V
